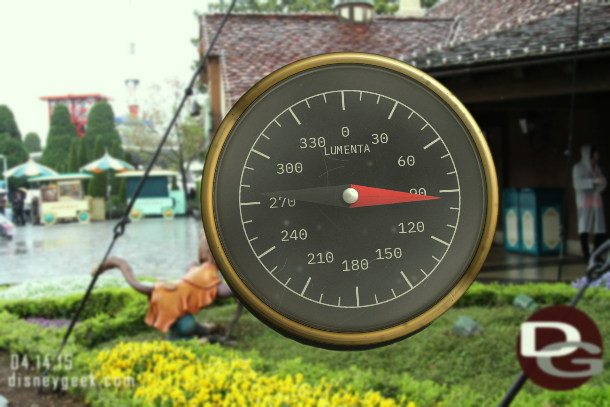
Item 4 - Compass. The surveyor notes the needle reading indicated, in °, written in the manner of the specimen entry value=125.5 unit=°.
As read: value=95 unit=°
